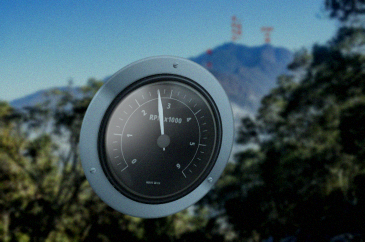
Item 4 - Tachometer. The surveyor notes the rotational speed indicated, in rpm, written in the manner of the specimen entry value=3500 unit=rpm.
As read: value=2600 unit=rpm
